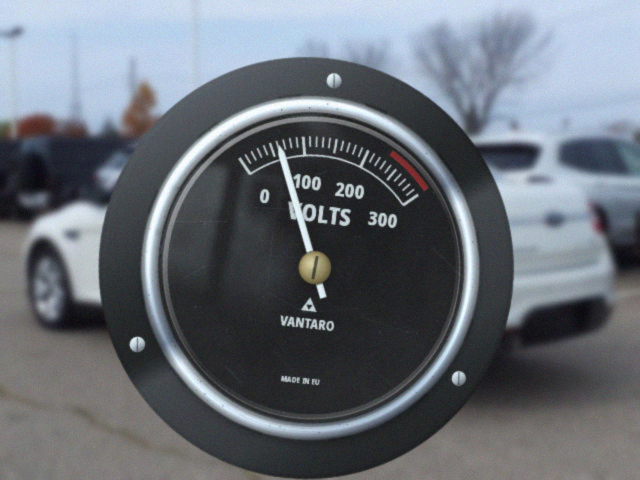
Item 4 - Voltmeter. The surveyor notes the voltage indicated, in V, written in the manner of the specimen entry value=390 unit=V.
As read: value=60 unit=V
